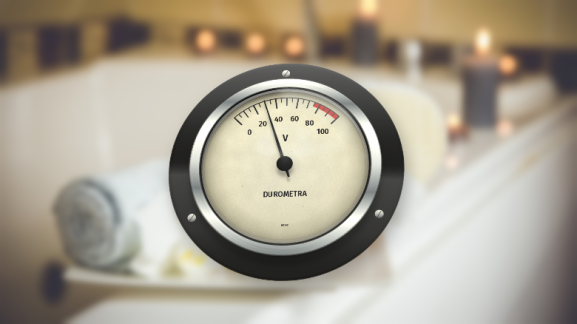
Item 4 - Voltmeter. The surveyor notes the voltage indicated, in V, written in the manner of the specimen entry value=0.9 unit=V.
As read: value=30 unit=V
